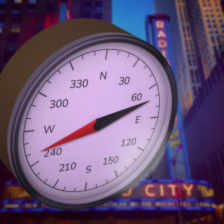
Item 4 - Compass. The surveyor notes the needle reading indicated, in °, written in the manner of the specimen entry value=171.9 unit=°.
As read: value=250 unit=°
